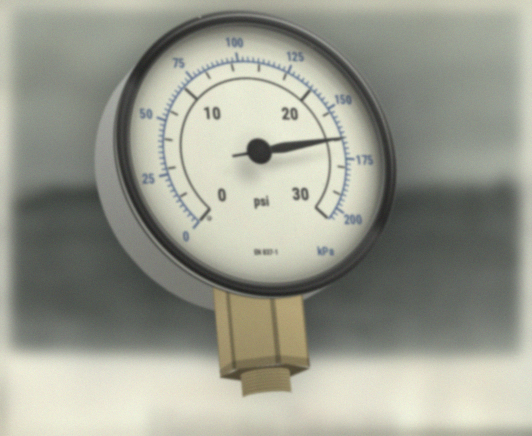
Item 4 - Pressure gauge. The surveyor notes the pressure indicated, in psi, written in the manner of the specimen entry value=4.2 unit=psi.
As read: value=24 unit=psi
